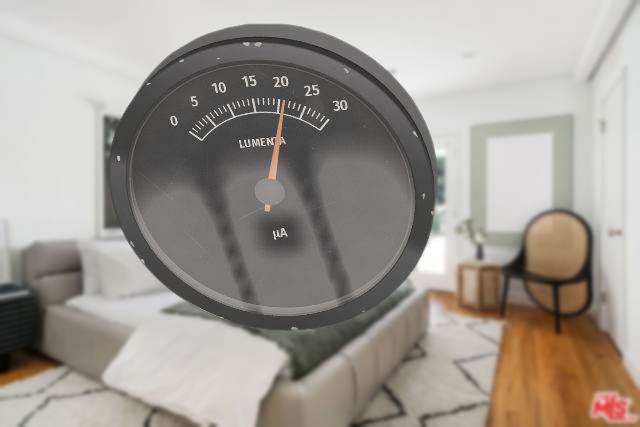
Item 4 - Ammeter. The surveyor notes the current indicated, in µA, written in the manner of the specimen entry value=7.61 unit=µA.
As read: value=21 unit=µA
